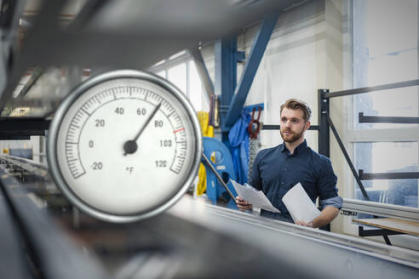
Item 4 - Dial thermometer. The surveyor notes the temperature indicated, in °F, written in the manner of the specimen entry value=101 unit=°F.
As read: value=70 unit=°F
